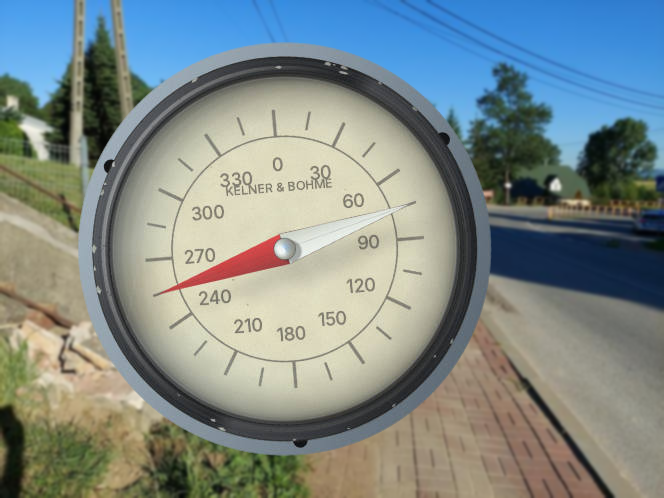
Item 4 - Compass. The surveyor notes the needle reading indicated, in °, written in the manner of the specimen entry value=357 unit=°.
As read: value=255 unit=°
